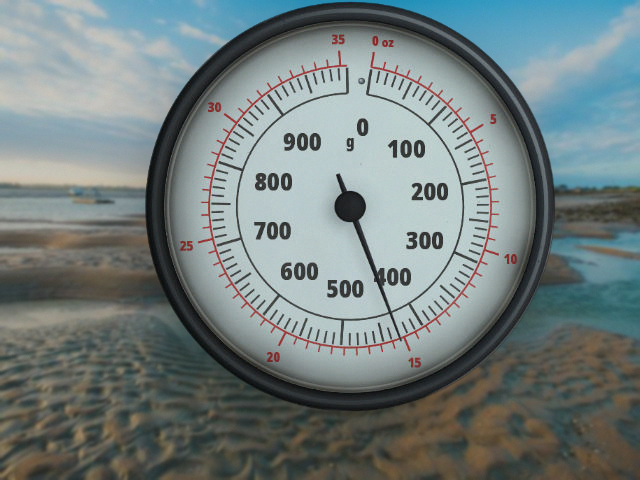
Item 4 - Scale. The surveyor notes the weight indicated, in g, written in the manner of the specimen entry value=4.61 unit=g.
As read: value=430 unit=g
